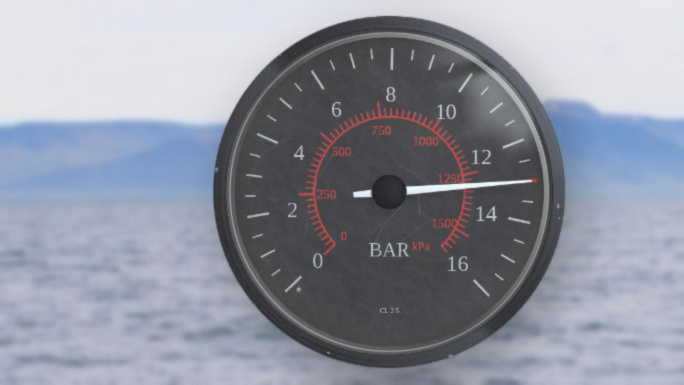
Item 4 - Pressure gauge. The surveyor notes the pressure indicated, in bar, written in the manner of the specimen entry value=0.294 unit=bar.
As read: value=13 unit=bar
